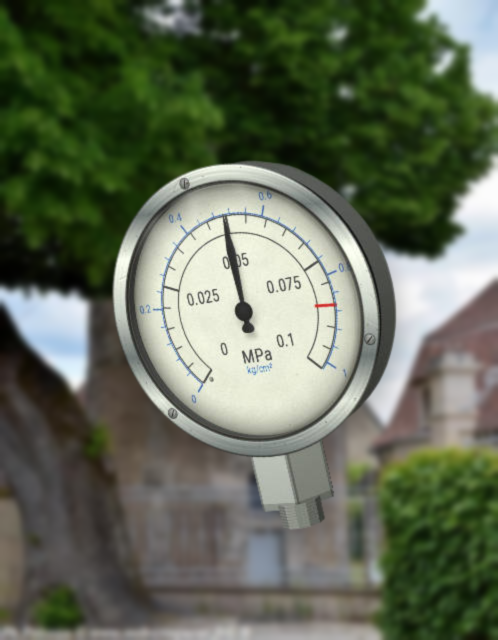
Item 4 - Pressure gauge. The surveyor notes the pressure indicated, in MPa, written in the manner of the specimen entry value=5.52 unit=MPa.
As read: value=0.05 unit=MPa
